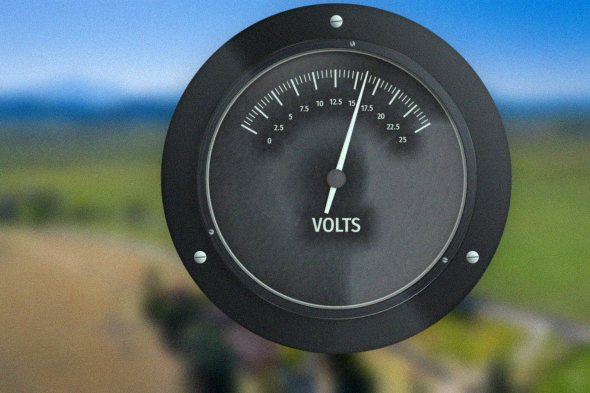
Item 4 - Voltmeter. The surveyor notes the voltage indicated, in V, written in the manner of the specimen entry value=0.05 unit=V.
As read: value=16 unit=V
